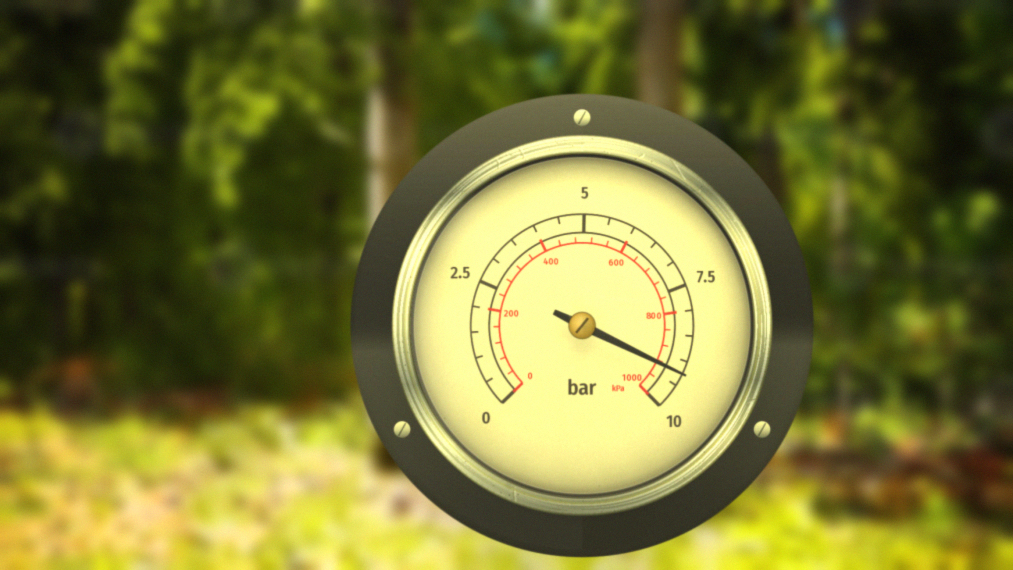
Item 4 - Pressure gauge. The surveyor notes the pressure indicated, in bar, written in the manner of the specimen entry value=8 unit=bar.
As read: value=9.25 unit=bar
